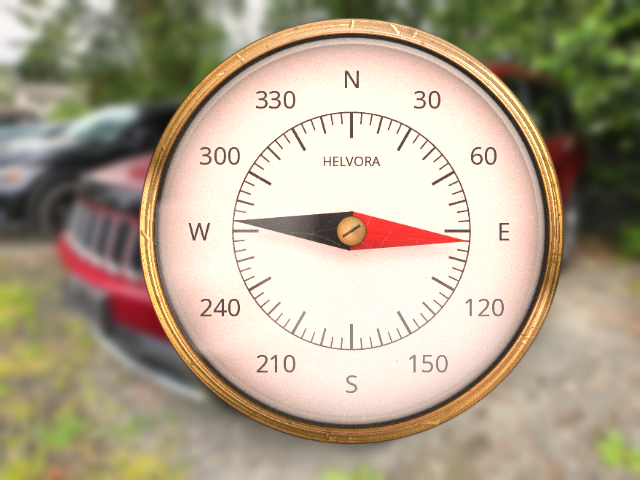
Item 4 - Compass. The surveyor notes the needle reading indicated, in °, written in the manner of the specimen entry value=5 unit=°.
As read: value=95 unit=°
